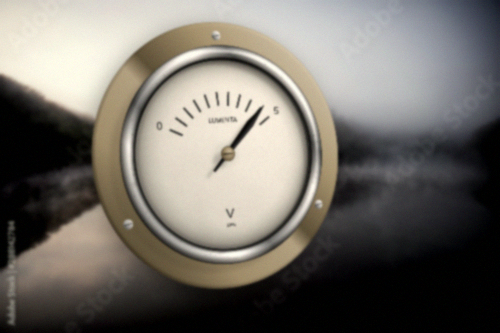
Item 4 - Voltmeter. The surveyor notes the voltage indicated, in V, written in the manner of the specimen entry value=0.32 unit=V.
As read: value=4.5 unit=V
